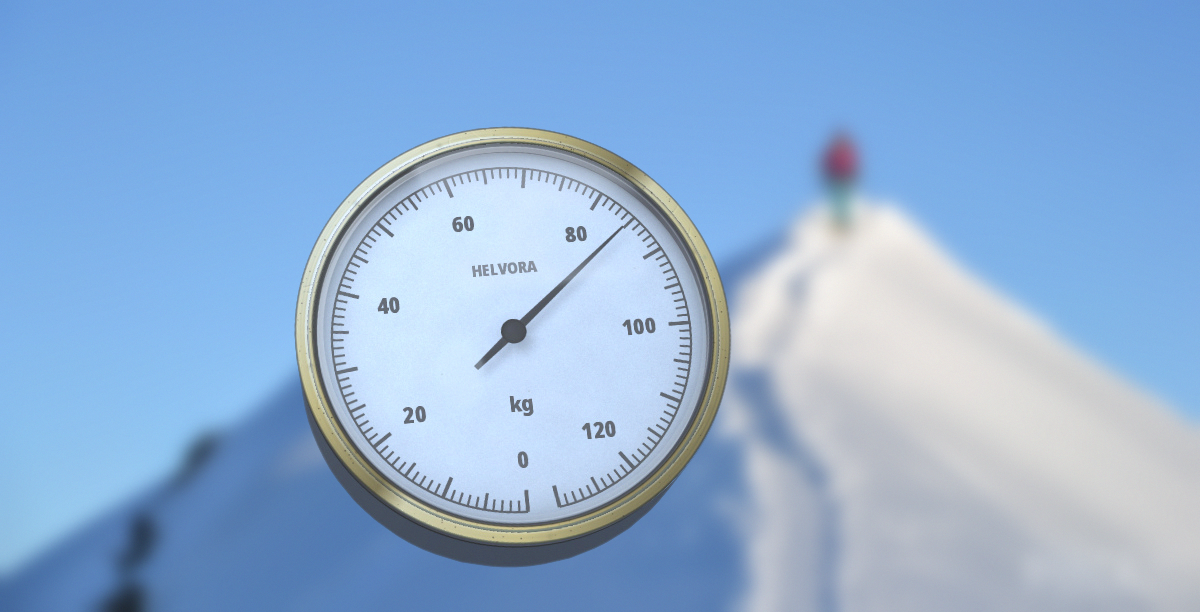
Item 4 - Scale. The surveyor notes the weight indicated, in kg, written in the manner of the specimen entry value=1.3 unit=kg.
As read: value=85 unit=kg
